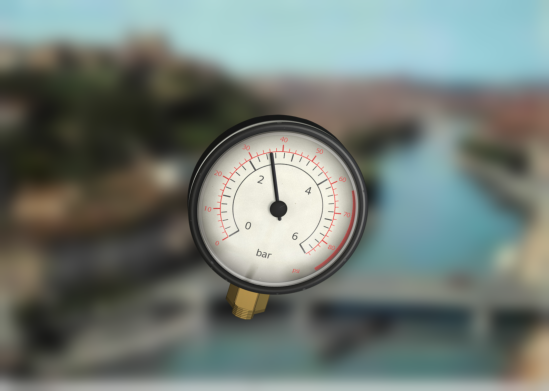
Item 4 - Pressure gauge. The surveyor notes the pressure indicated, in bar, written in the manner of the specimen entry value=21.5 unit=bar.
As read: value=2.5 unit=bar
